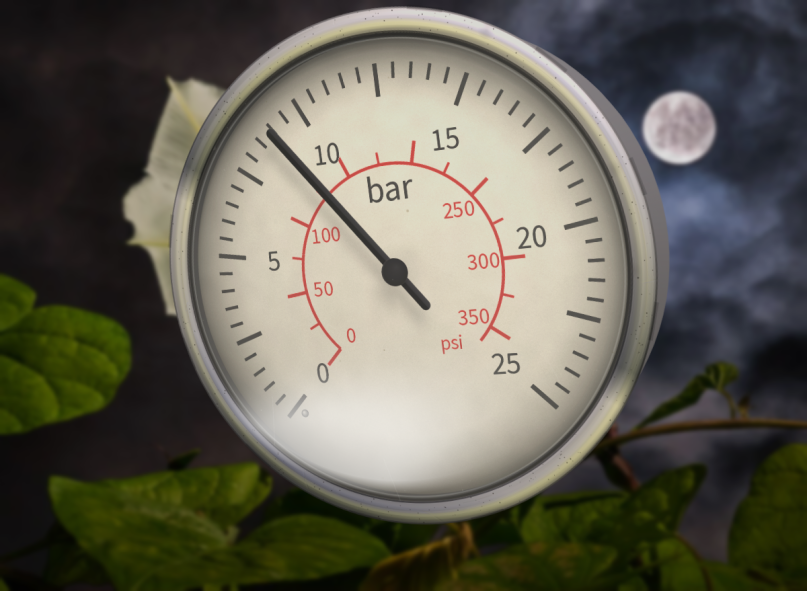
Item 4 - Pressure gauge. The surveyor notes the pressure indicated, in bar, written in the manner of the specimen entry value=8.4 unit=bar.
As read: value=9 unit=bar
